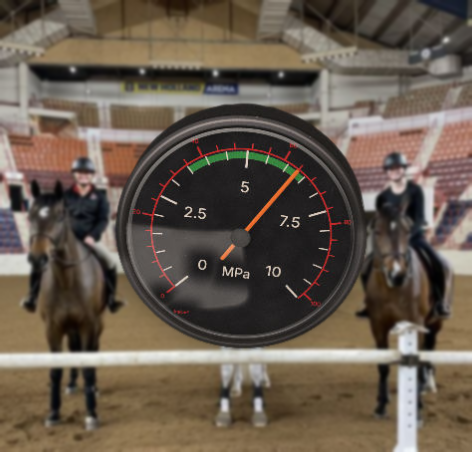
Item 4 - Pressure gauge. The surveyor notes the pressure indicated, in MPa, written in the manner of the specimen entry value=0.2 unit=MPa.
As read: value=6.25 unit=MPa
